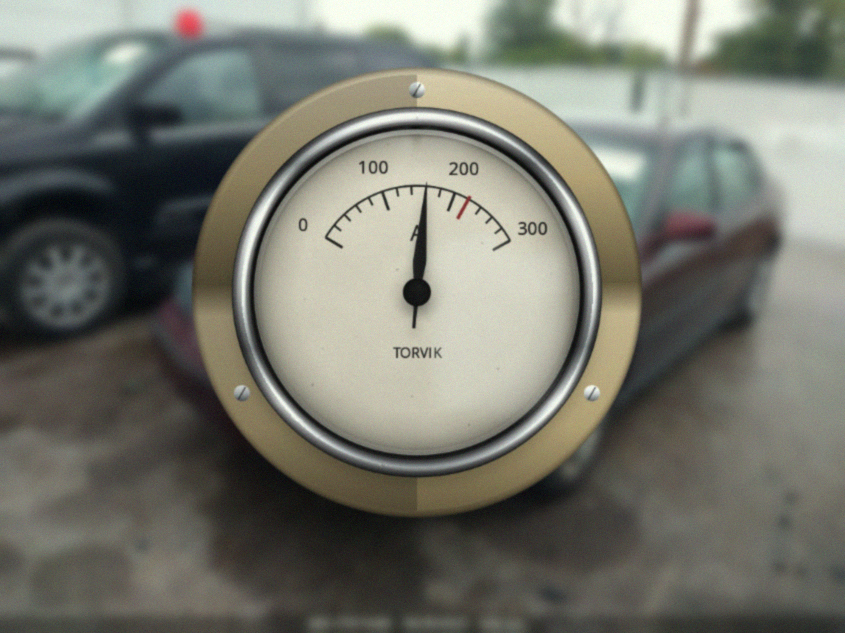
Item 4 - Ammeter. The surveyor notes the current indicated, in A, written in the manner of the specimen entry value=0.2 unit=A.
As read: value=160 unit=A
